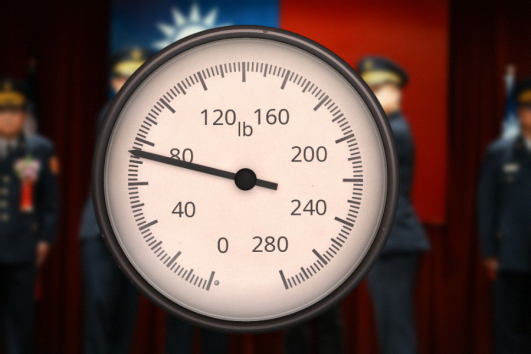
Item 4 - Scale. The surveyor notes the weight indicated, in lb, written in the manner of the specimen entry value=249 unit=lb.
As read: value=74 unit=lb
